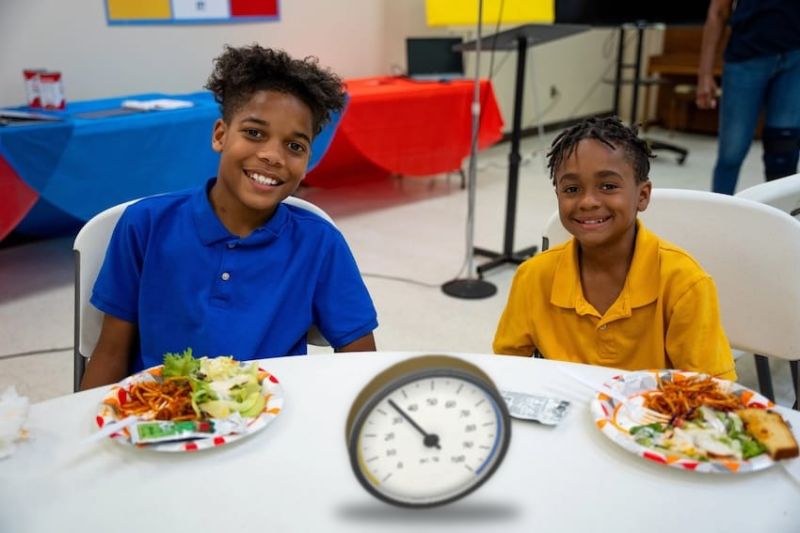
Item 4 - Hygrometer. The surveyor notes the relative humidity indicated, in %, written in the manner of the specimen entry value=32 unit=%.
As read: value=35 unit=%
